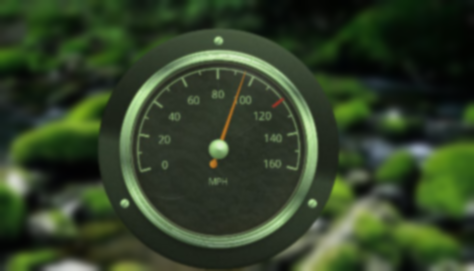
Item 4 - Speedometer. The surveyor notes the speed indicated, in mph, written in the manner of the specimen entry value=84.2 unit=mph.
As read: value=95 unit=mph
